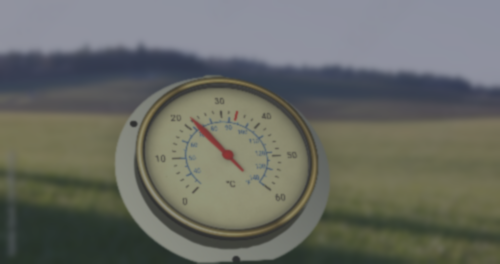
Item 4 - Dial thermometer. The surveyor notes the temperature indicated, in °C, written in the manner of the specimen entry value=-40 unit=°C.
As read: value=22 unit=°C
